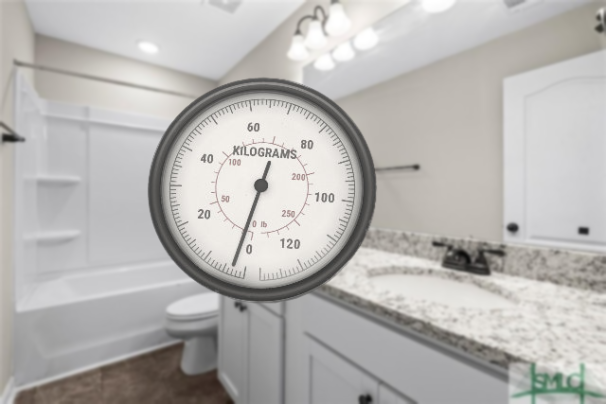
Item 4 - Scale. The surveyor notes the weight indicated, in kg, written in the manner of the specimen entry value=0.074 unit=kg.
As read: value=3 unit=kg
